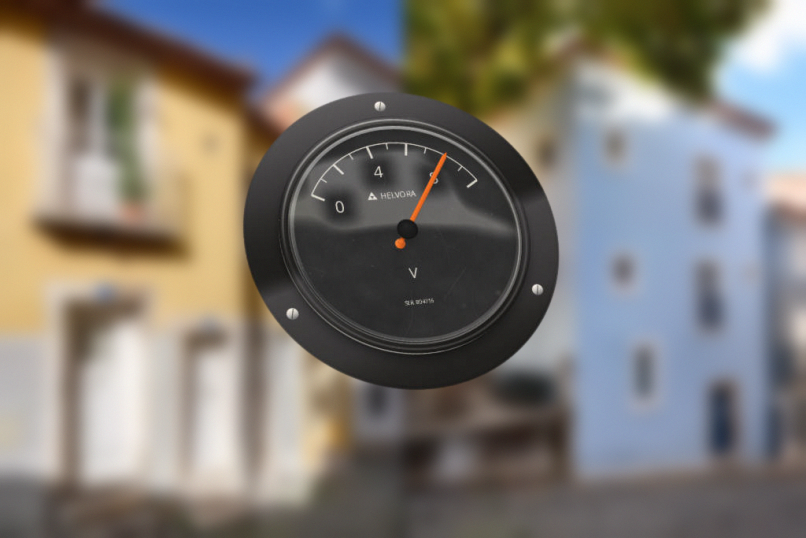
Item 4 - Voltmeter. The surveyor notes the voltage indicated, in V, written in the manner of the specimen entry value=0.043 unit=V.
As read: value=8 unit=V
